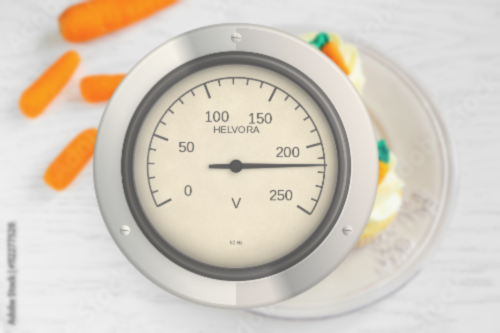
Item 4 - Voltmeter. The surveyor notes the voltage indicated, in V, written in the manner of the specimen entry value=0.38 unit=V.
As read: value=215 unit=V
